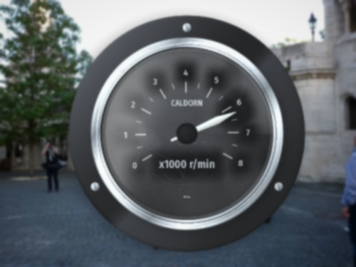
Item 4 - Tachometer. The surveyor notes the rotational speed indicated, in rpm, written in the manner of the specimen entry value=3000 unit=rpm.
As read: value=6250 unit=rpm
